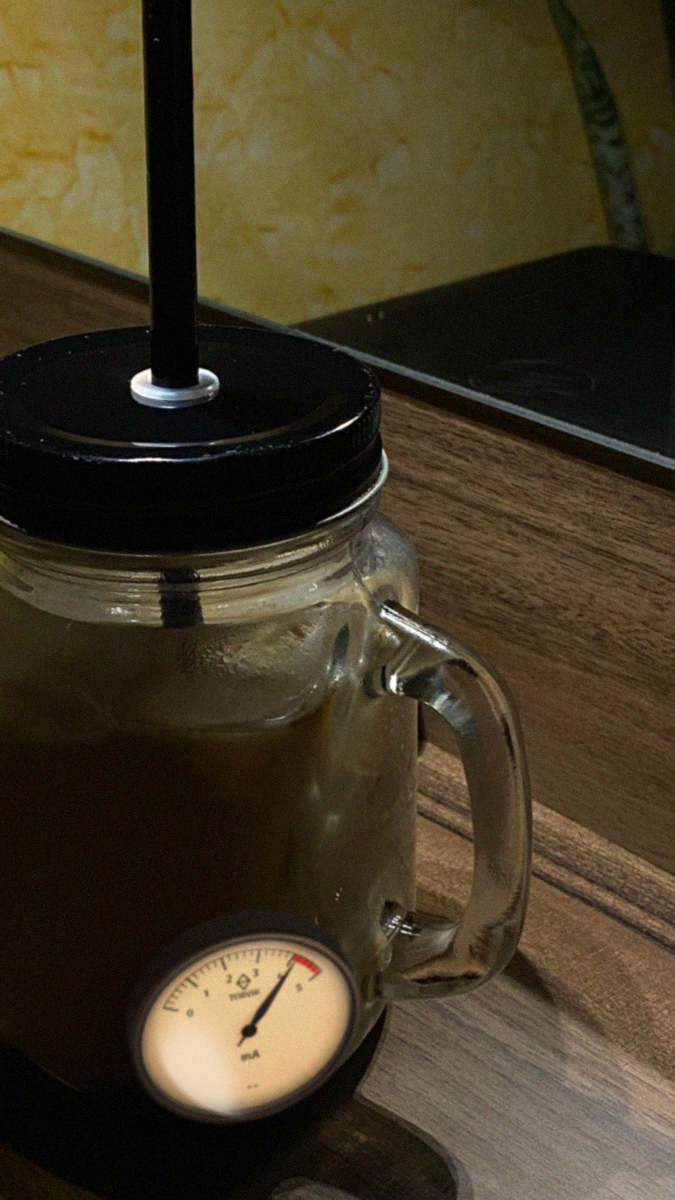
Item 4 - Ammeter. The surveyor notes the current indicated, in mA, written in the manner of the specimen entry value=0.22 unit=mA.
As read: value=4 unit=mA
